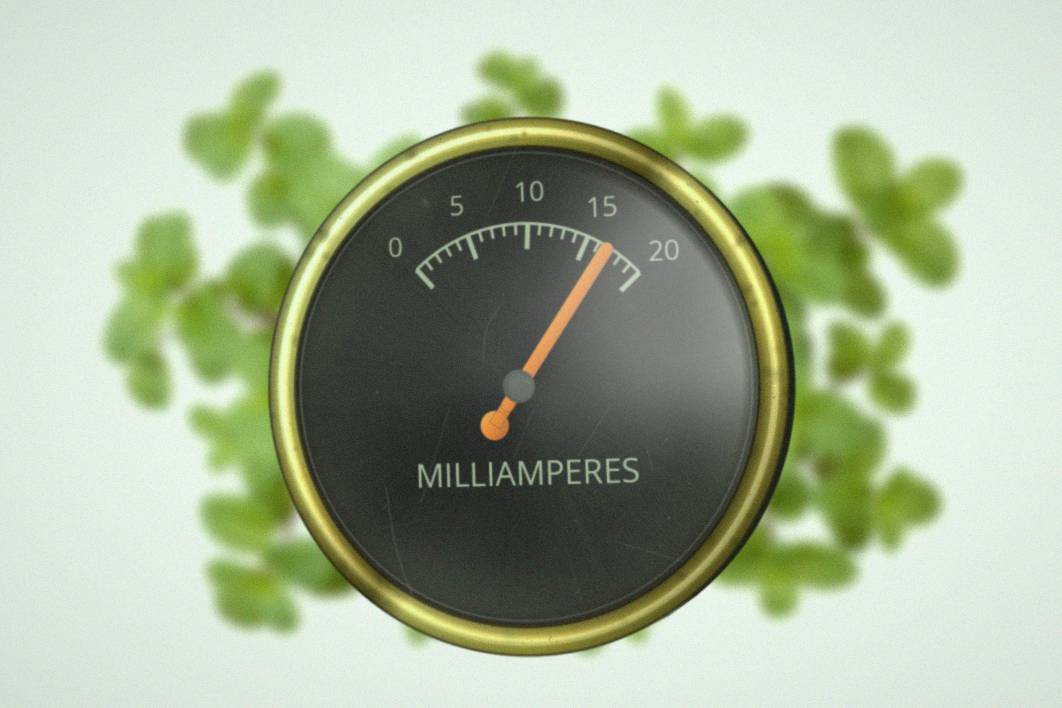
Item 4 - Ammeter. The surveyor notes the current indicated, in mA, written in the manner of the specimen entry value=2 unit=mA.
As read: value=17 unit=mA
